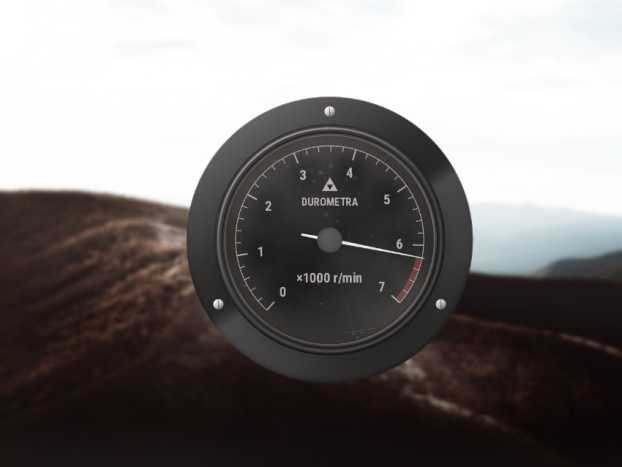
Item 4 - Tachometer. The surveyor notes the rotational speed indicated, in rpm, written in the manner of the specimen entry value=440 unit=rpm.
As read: value=6200 unit=rpm
